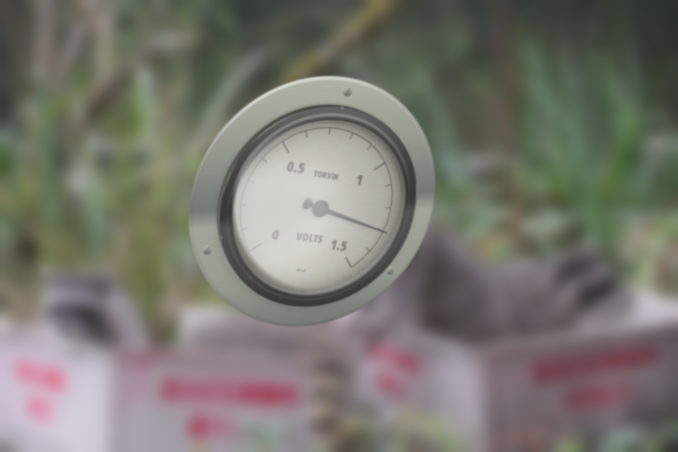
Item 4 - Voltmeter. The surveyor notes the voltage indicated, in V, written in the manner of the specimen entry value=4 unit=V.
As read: value=1.3 unit=V
